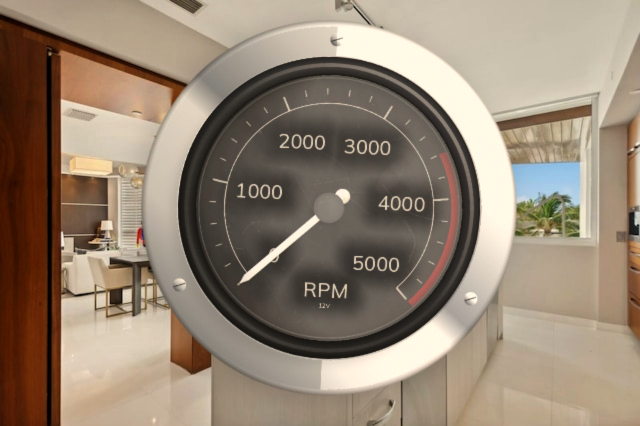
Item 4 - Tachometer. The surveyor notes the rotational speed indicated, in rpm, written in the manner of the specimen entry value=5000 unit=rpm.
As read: value=0 unit=rpm
